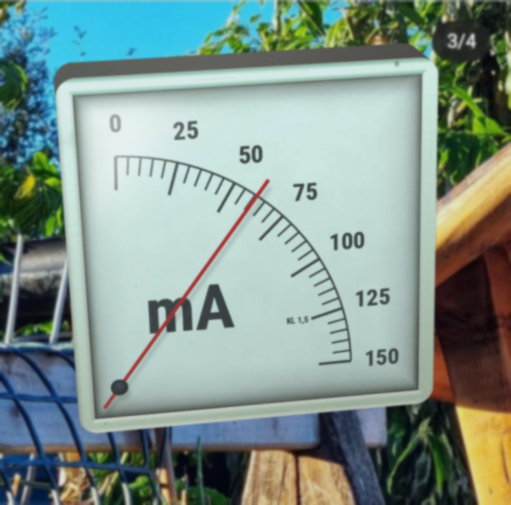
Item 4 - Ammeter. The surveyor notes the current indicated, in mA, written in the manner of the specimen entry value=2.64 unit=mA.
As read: value=60 unit=mA
